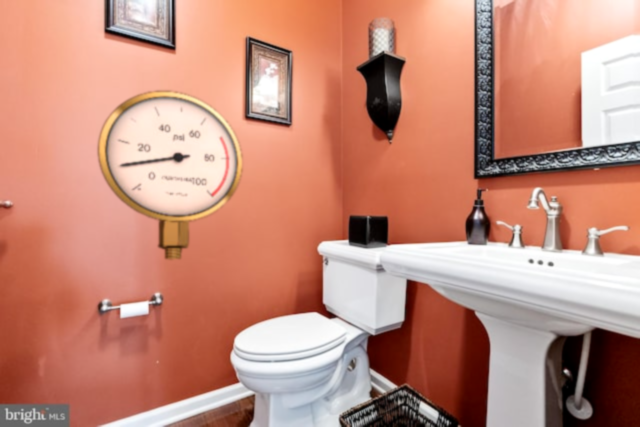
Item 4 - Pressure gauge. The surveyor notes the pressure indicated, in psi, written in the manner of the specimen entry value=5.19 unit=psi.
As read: value=10 unit=psi
